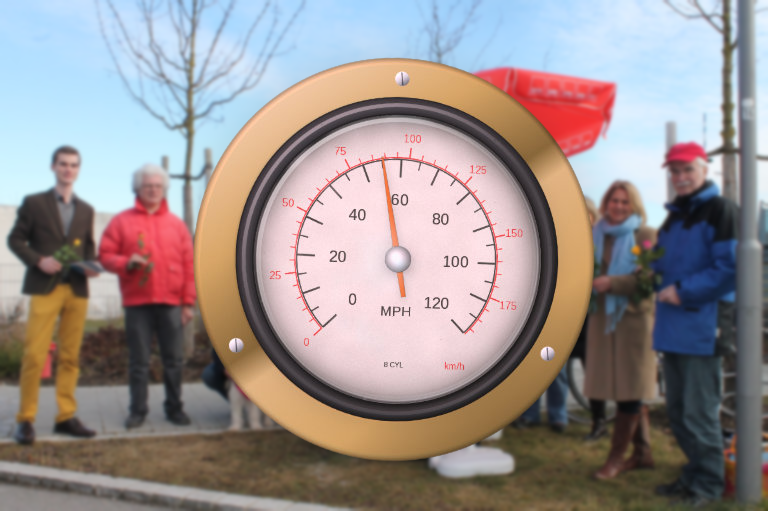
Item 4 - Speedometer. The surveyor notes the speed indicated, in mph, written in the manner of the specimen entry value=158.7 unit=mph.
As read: value=55 unit=mph
